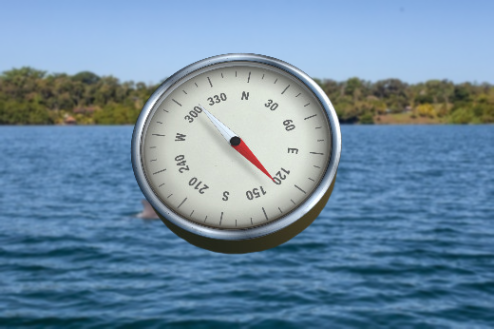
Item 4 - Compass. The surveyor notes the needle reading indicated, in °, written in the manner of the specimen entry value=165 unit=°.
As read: value=130 unit=°
